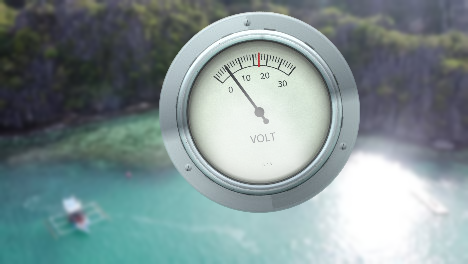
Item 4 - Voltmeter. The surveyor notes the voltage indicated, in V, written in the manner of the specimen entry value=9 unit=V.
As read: value=5 unit=V
